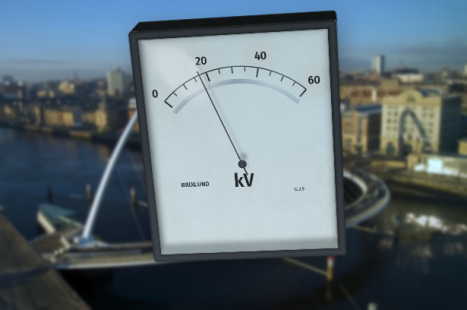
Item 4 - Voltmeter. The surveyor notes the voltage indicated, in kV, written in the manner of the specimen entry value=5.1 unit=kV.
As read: value=17.5 unit=kV
